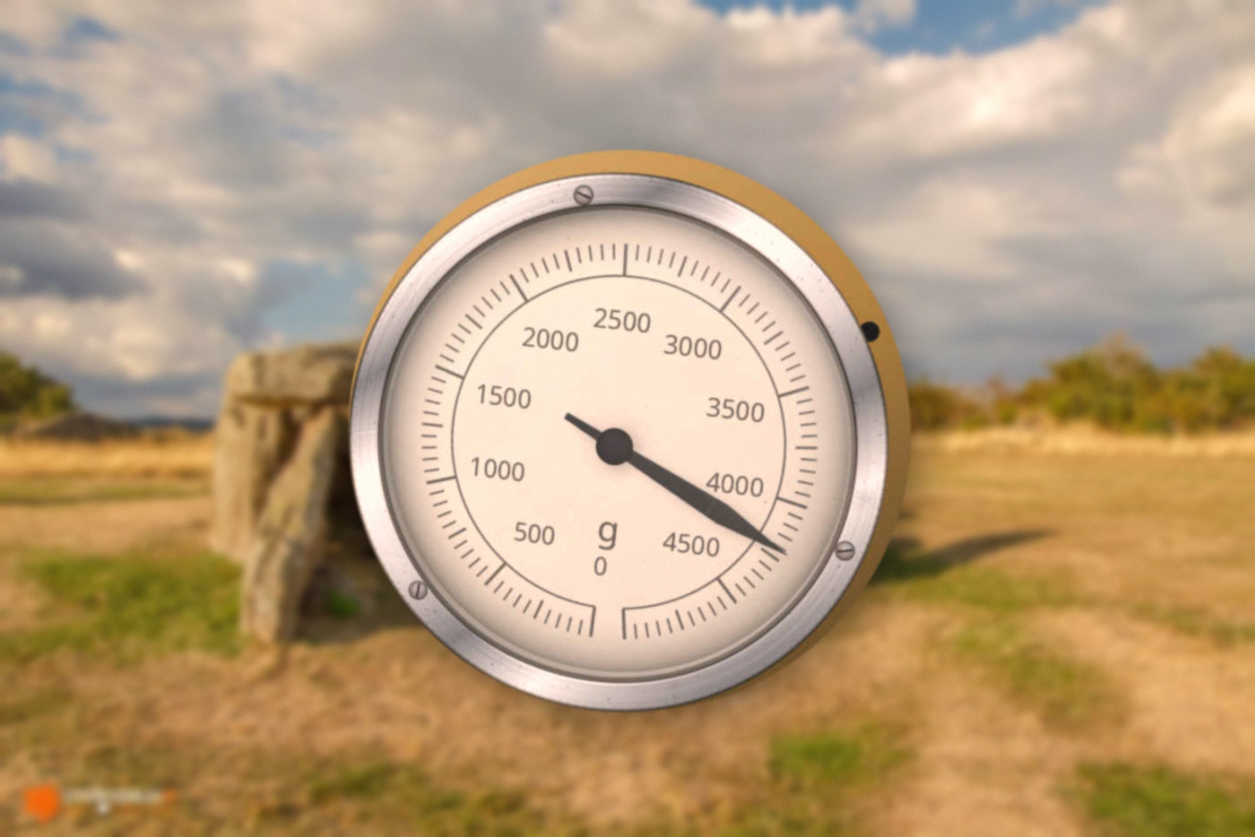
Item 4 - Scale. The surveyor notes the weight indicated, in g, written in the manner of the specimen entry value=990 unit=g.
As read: value=4200 unit=g
